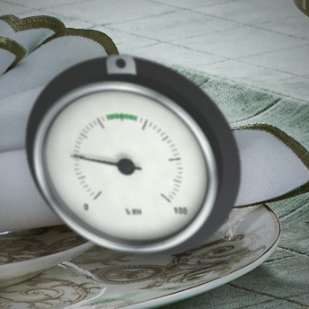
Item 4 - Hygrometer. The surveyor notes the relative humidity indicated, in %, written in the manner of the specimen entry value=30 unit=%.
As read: value=20 unit=%
